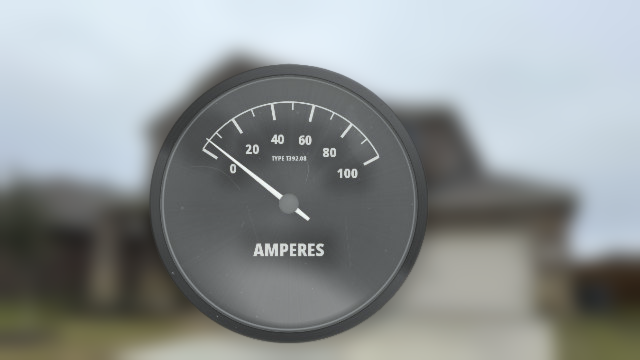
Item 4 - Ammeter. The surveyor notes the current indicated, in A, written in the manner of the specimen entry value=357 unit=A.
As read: value=5 unit=A
